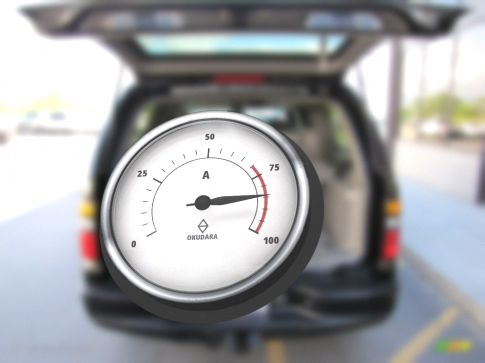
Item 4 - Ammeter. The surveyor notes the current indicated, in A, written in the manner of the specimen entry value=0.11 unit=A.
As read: value=85 unit=A
